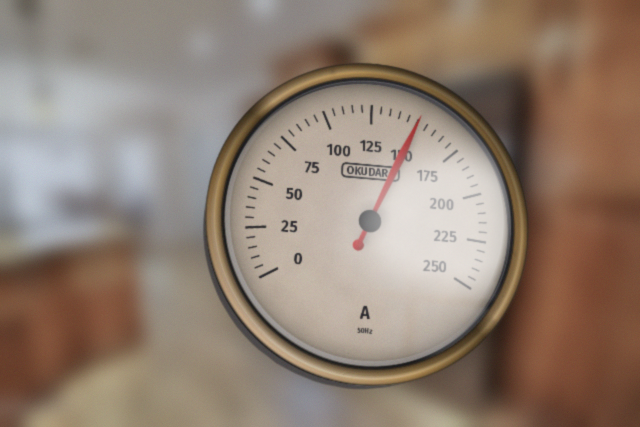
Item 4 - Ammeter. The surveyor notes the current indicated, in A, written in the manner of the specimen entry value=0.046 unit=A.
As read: value=150 unit=A
